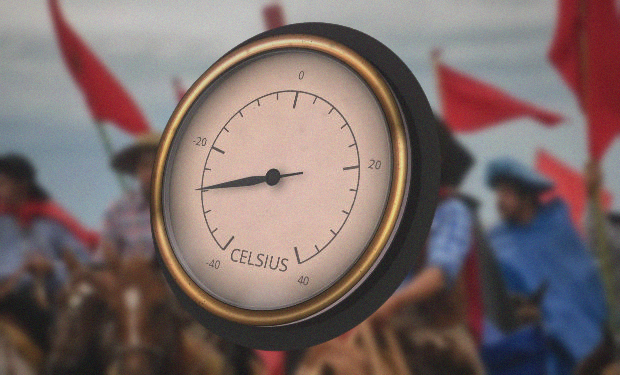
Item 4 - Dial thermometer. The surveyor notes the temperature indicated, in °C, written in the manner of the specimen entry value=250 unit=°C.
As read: value=-28 unit=°C
